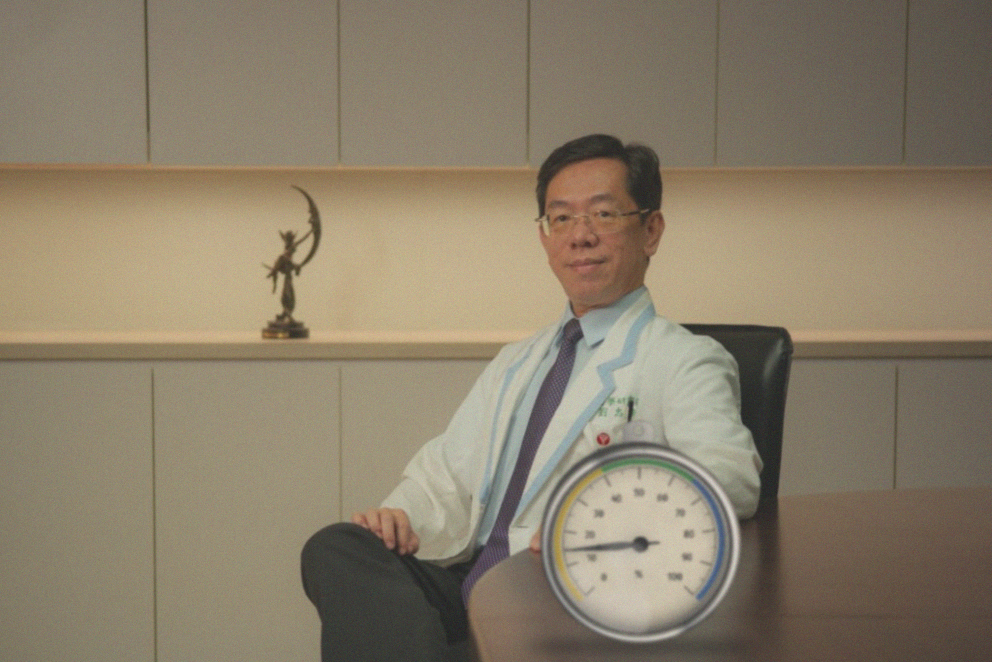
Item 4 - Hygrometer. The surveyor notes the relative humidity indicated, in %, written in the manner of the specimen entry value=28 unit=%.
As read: value=15 unit=%
